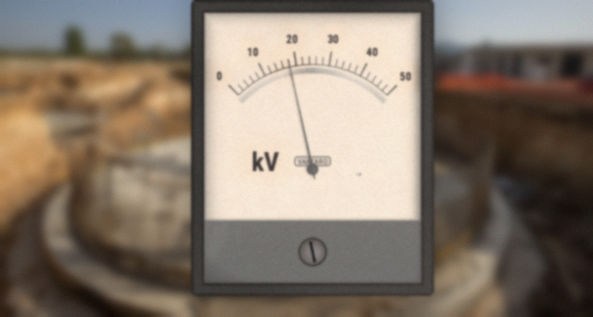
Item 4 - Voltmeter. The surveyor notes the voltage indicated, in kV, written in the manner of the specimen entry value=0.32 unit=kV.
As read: value=18 unit=kV
